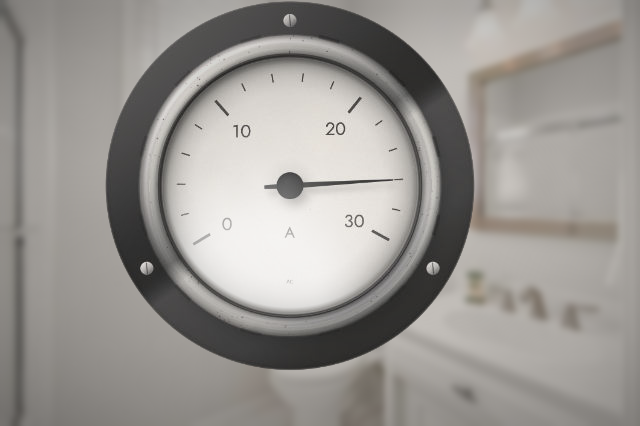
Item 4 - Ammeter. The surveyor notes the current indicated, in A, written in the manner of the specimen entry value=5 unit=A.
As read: value=26 unit=A
